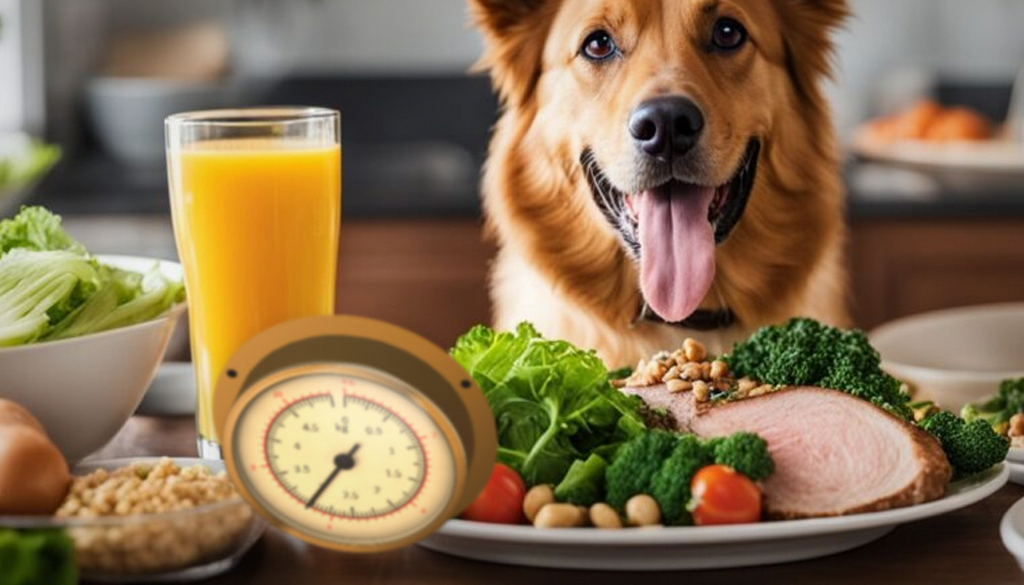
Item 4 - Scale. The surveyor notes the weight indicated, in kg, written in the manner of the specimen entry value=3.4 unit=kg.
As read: value=3 unit=kg
